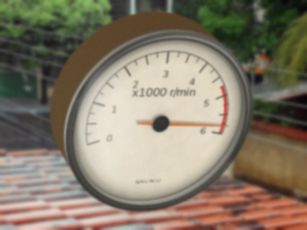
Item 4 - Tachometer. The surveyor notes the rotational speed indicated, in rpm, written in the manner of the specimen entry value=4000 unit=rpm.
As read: value=5750 unit=rpm
